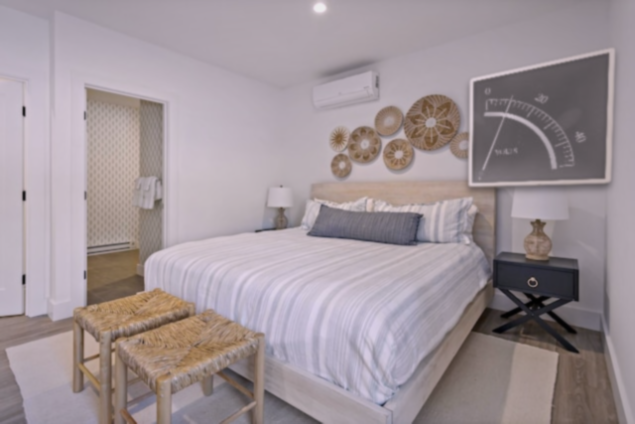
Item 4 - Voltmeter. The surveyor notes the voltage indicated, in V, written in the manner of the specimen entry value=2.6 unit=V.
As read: value=10 unit=V
